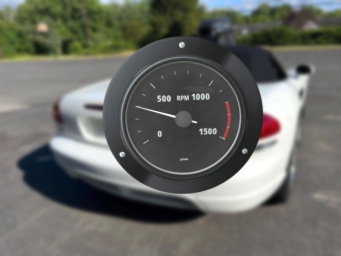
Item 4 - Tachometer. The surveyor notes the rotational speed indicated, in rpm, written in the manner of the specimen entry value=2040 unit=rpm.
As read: value=300 unit=rpm
